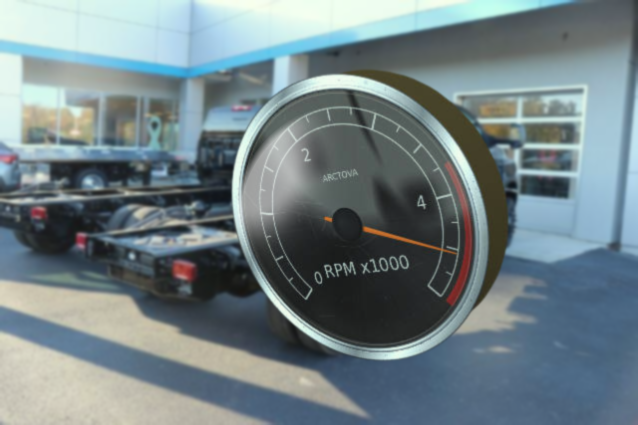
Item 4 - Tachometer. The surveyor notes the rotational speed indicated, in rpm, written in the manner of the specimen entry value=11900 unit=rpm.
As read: value=4500 unit=rpm
